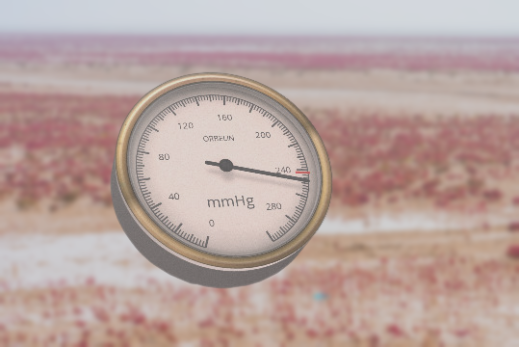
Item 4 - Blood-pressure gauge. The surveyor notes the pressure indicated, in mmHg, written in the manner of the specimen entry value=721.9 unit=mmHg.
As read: value=250 unit=mmHg
